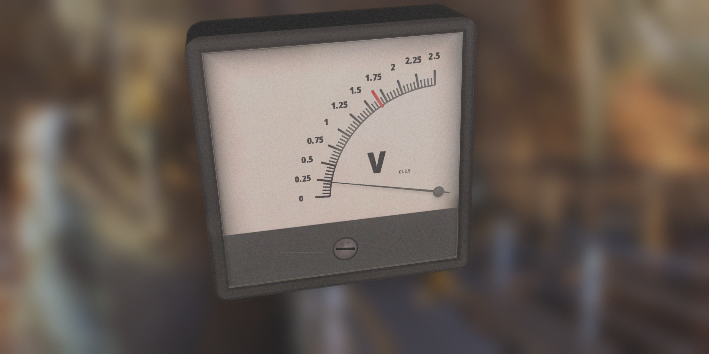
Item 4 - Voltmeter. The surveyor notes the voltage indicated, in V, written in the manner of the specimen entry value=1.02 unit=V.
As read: value=0.25 unit=V
